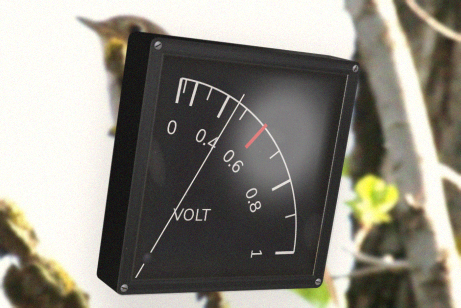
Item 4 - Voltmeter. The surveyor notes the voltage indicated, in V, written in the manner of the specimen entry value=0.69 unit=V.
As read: value=0.45 unit=V
